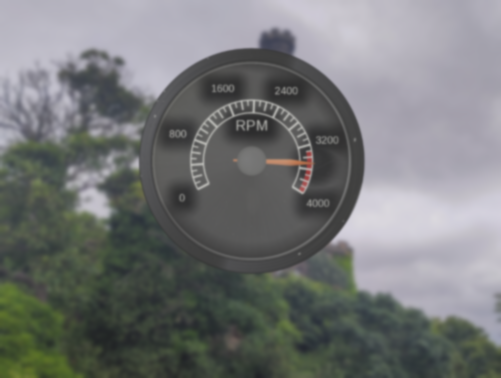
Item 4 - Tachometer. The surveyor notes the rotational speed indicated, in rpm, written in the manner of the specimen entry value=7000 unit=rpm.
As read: value=3500 unit=rpm
